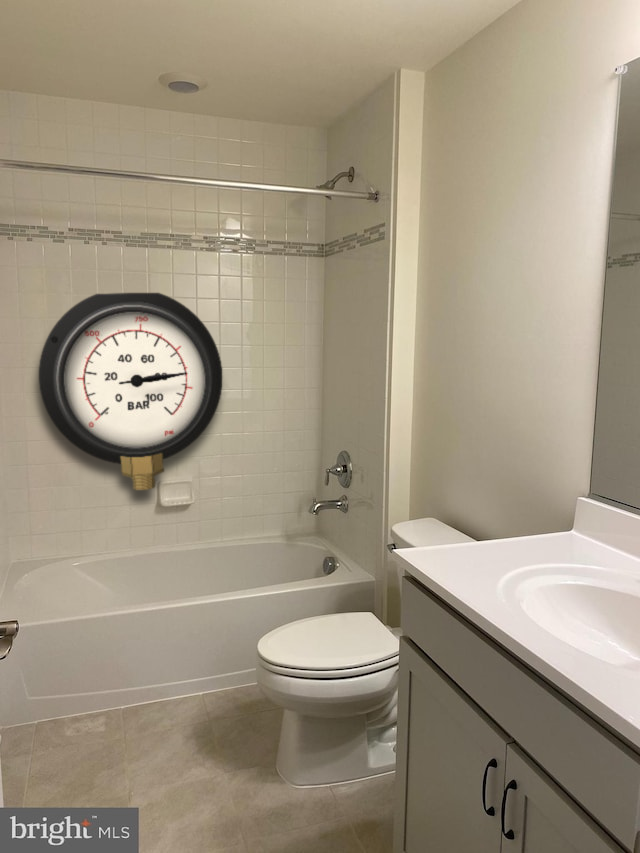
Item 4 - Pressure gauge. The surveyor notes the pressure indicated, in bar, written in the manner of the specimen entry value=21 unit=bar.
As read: value=80 unit=bar
